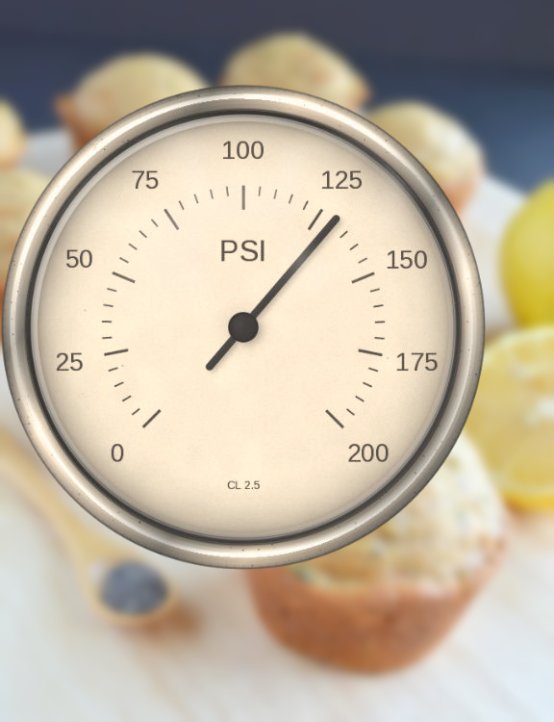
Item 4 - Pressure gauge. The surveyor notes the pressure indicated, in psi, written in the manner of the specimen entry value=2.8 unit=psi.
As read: value=130 unit=psi
